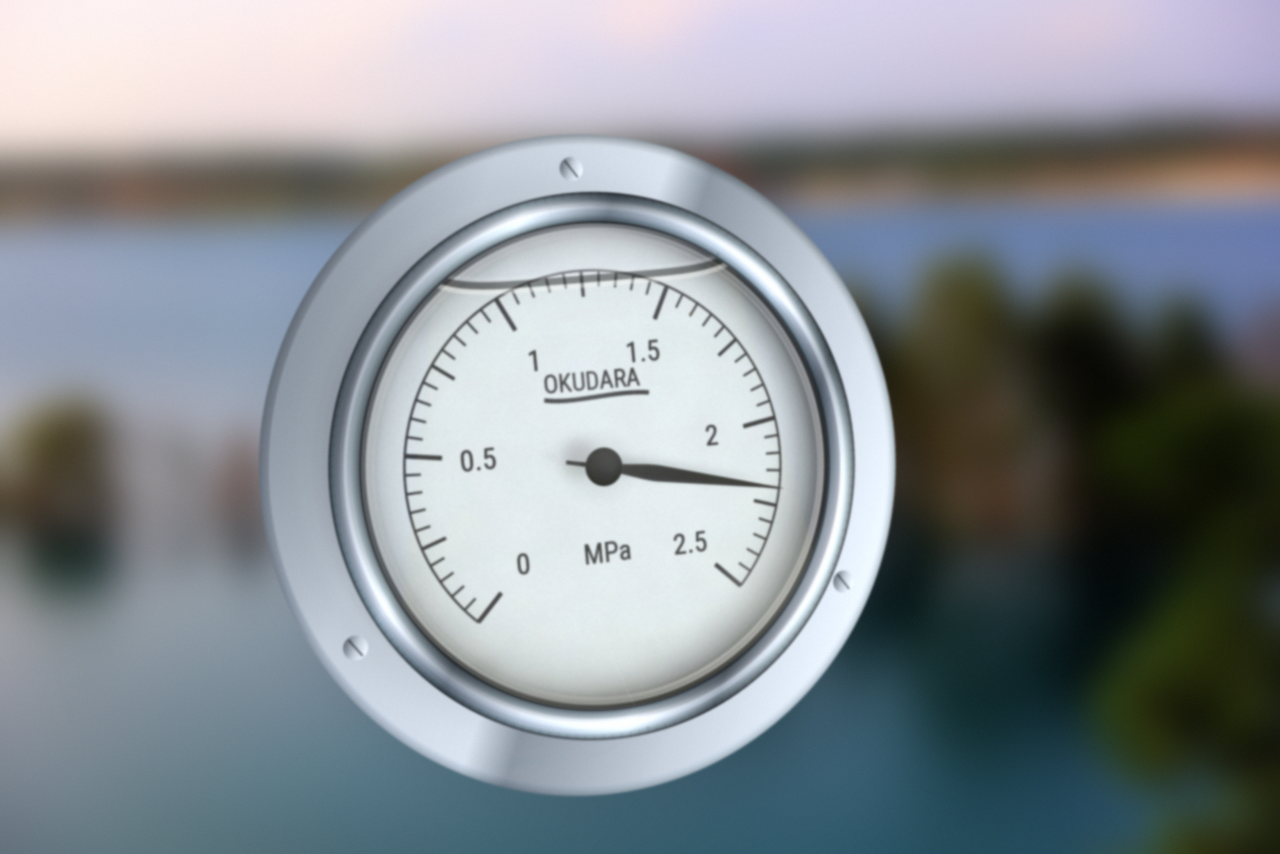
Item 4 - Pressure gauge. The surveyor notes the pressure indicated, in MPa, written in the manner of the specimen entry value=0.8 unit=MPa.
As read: value=2.2 unit=MPa
